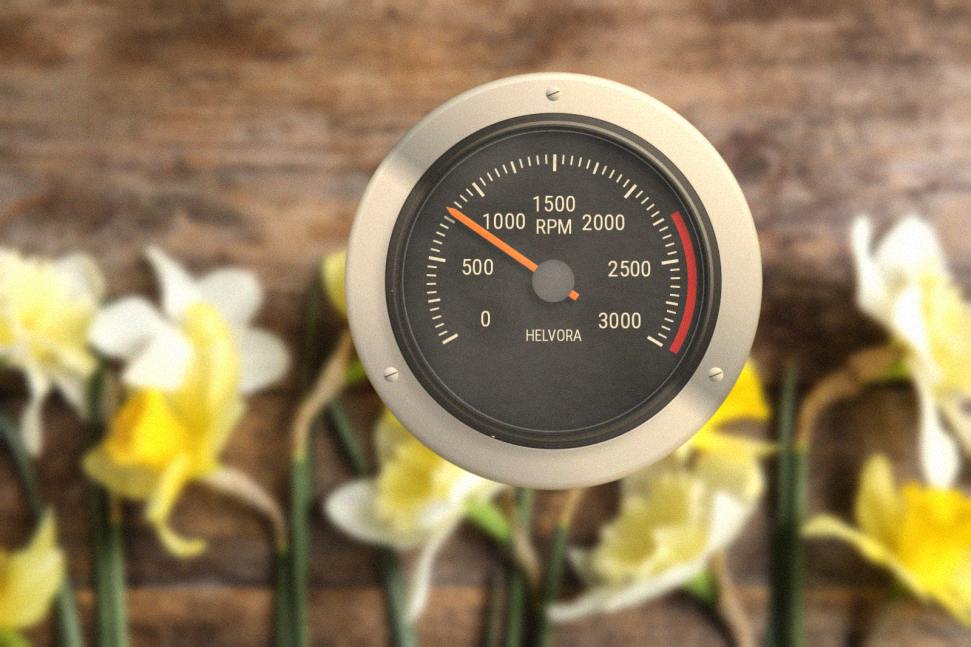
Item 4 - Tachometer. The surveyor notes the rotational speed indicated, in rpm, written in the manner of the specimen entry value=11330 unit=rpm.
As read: value=800 unit=rpm
